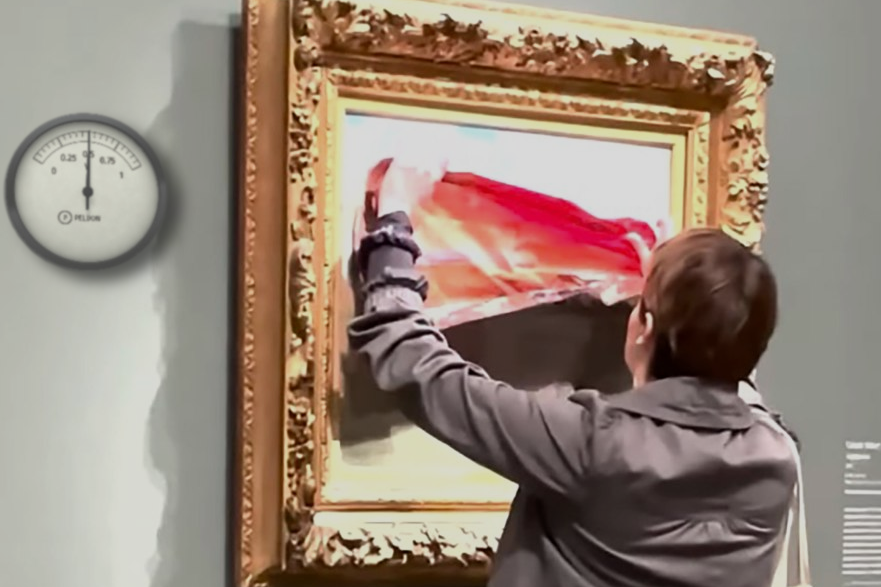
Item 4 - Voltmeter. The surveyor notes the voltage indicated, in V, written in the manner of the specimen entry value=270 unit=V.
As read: value=0.5 unit=V
